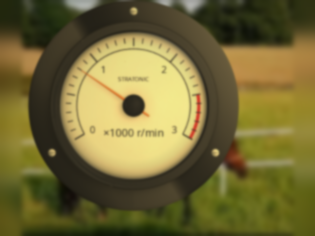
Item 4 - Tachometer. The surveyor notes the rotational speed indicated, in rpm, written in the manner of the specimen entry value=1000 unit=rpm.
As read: value=800 unit=rpm
